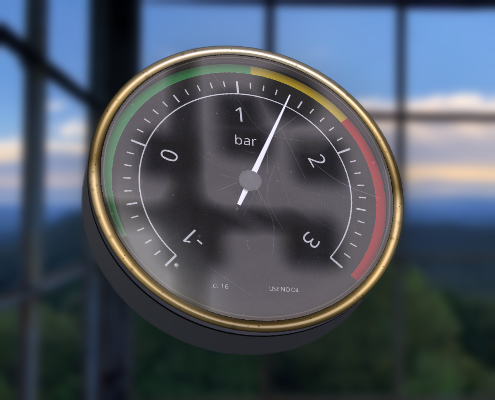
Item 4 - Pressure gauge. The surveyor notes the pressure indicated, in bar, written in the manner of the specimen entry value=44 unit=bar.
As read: value=1.4 unit=bar
